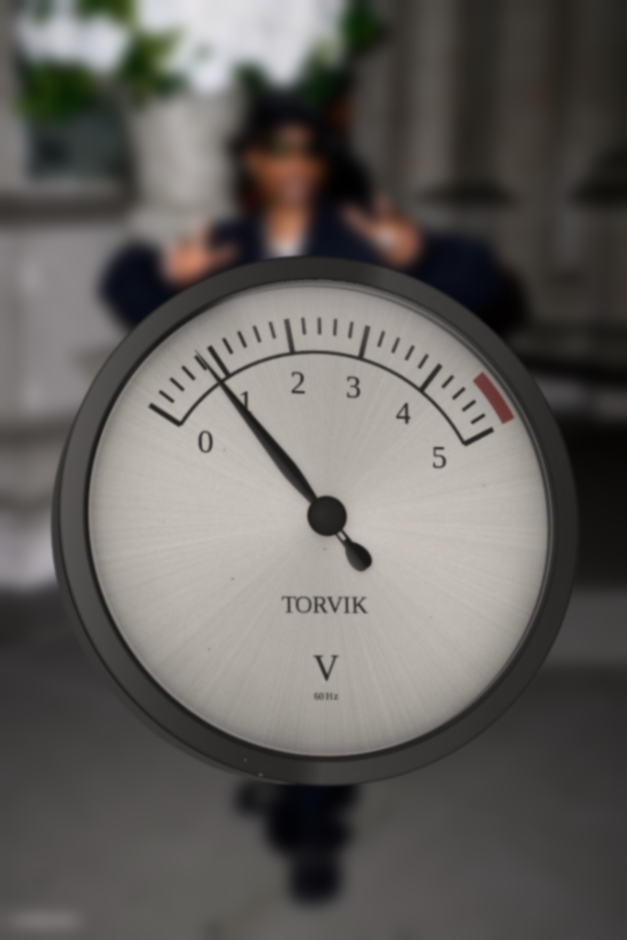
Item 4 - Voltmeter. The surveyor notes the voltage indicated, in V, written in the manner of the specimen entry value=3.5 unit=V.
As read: value=0.8 unit=V
